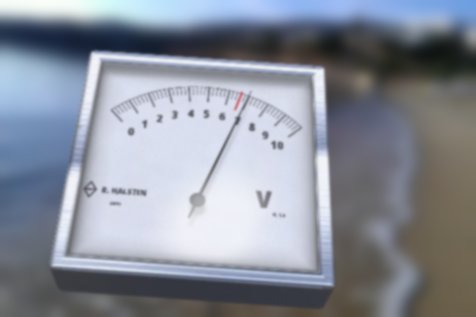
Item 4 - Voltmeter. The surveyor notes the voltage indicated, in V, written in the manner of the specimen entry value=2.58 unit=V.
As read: value=7 unit=V
